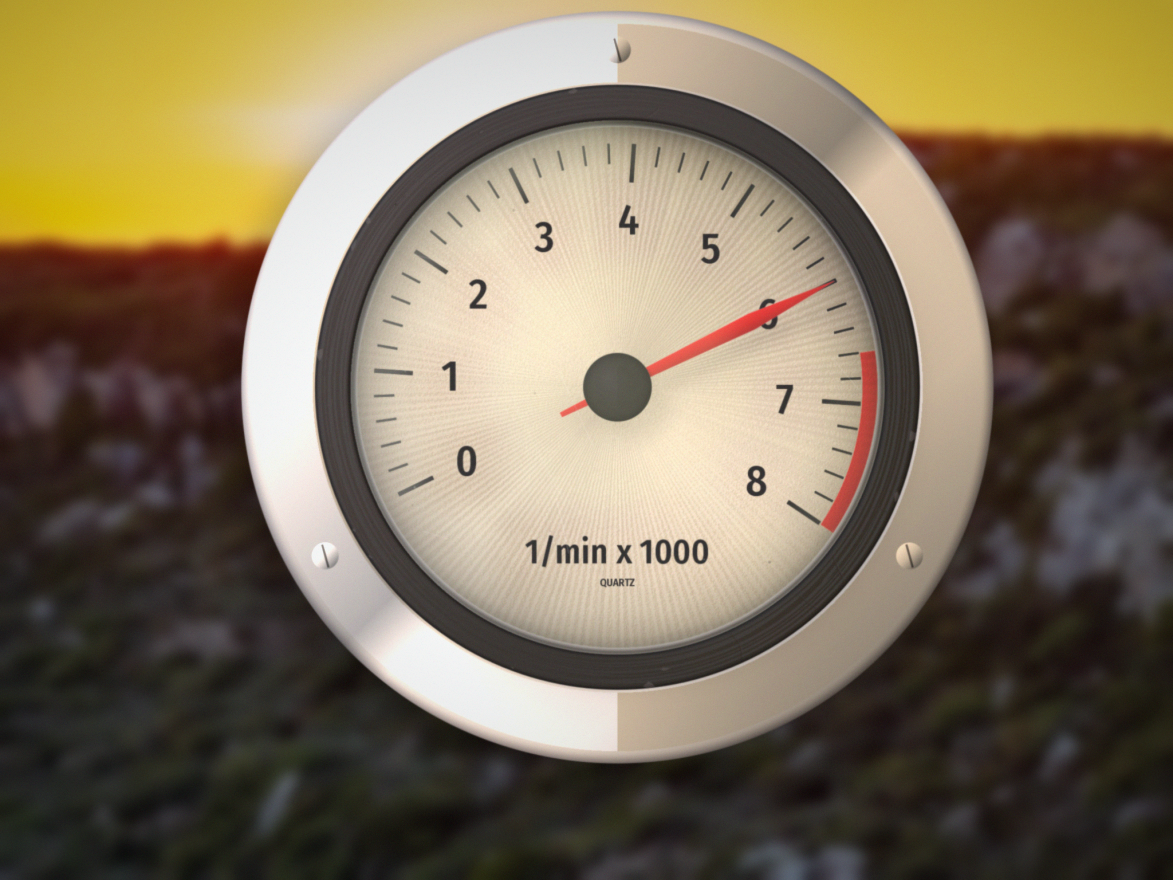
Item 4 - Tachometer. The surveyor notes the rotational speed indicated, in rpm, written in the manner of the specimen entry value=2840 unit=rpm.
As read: value=6000 unit=rpm
